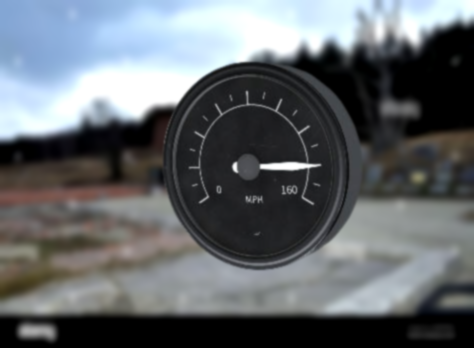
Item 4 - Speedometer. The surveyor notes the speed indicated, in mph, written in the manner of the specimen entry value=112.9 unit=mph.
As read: value=140 unit=mph
